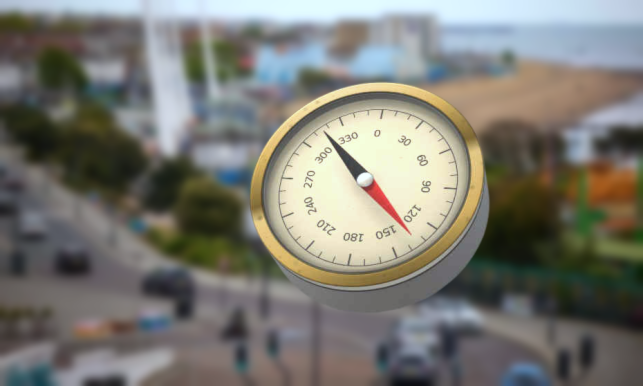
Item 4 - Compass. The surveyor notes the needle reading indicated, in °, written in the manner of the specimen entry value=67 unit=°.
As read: value=135 unit=°
